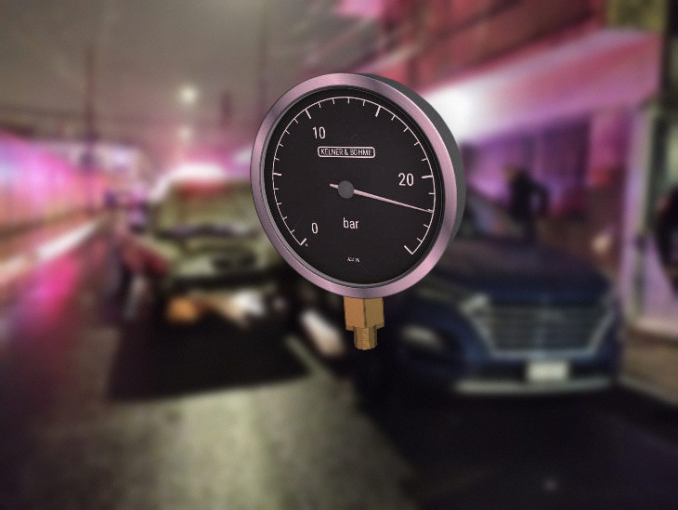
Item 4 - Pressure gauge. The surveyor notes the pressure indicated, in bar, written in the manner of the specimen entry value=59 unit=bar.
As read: value=22 unit=bar
